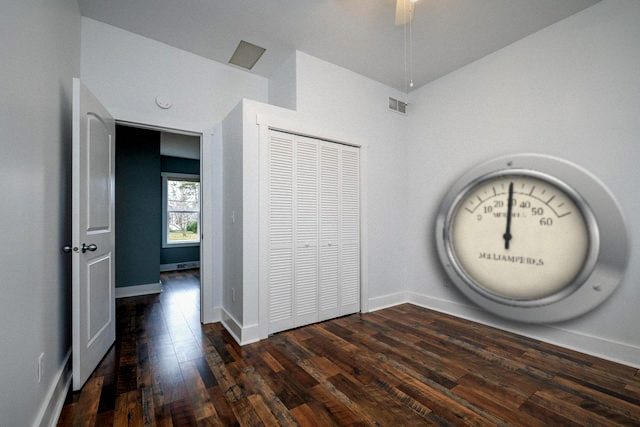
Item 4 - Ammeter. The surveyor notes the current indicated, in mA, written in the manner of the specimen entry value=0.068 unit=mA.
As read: value=30 unit=mA
